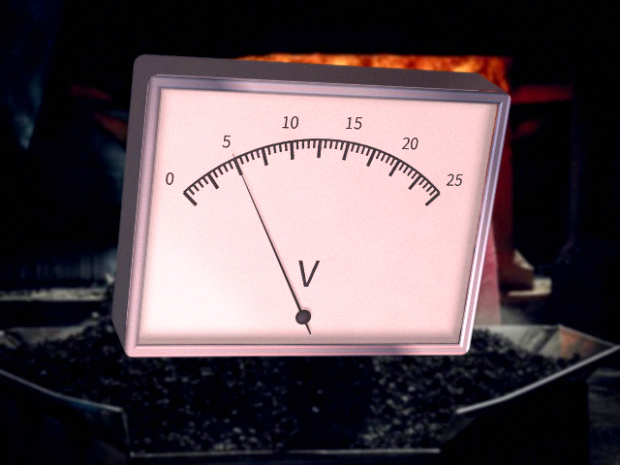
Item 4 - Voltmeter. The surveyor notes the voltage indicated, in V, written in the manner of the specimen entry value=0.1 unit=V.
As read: value=5 unit=V
